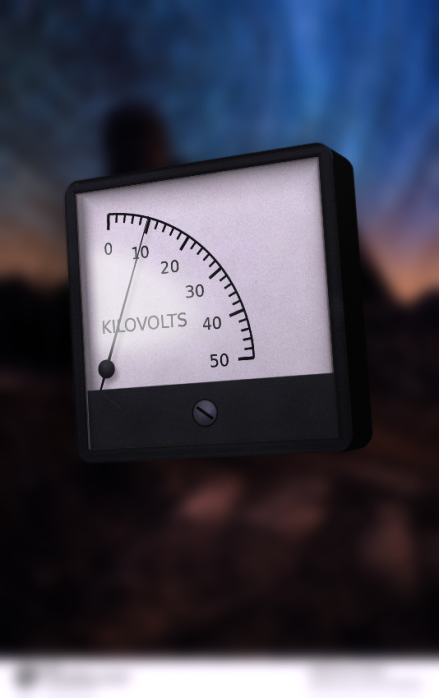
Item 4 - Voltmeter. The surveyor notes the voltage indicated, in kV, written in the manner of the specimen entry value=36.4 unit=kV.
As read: value=10 unit=kV
